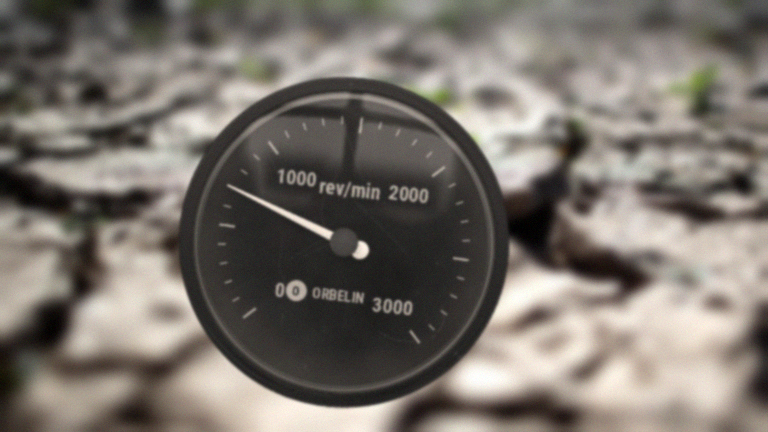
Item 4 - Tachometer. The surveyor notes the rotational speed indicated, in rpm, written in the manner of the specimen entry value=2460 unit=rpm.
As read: value=700 unit=rpm
